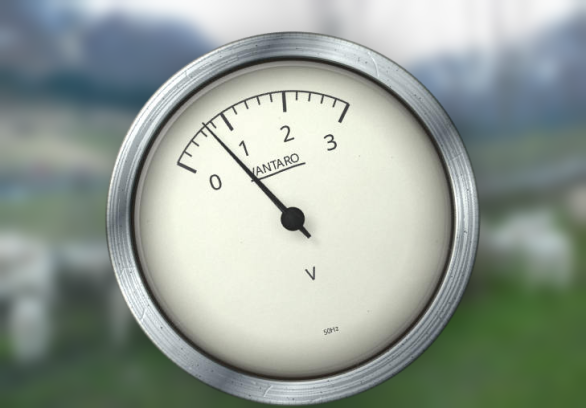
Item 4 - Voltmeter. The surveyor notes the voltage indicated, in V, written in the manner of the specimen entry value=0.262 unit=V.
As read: value=0.7 unit=V
